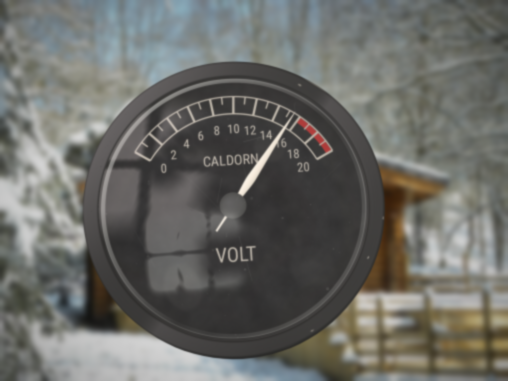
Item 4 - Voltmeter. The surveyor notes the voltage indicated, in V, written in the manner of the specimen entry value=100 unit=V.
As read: value=15.5 unit=V
